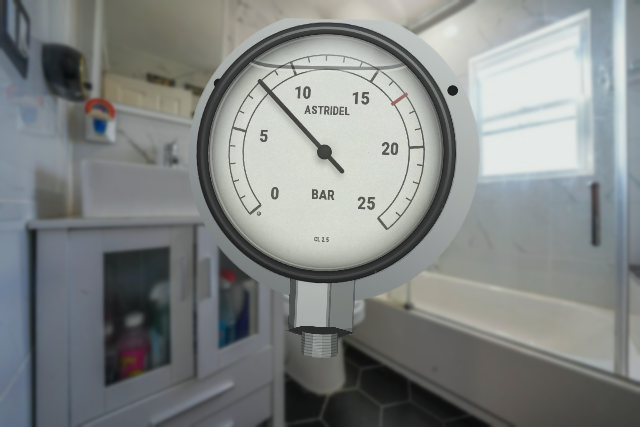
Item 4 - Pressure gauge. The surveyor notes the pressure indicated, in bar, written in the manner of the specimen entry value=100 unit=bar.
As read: value=8 unit=bar
